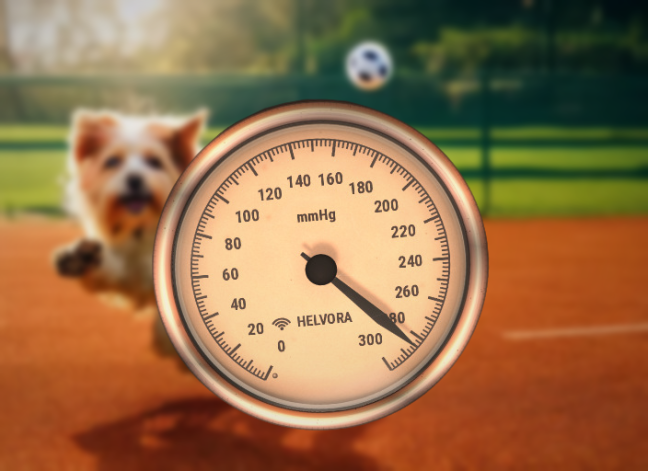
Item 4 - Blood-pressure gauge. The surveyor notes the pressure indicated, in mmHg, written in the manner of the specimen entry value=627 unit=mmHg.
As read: value=284 unit=mmHg
